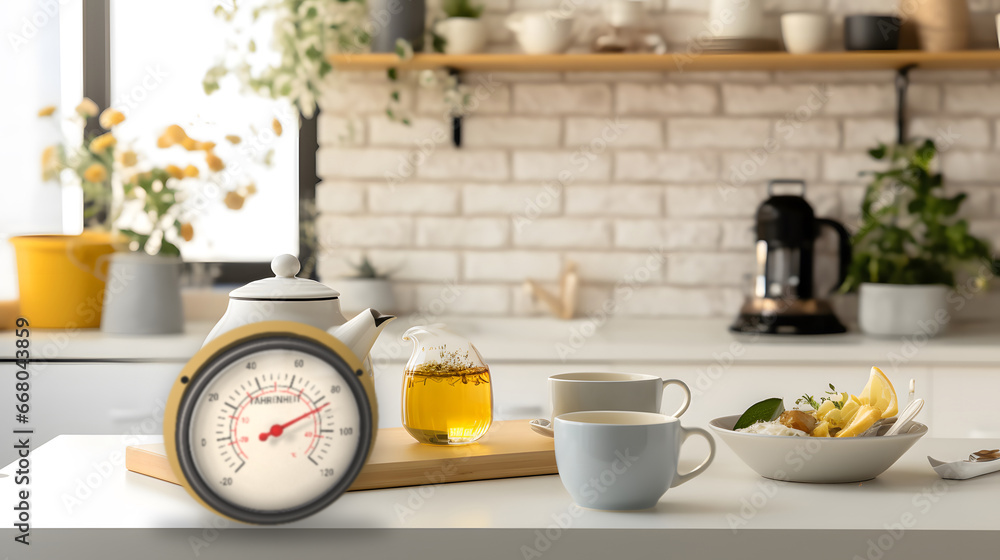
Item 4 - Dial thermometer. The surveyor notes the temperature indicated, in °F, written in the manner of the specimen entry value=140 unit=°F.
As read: value=84 unit=°F
